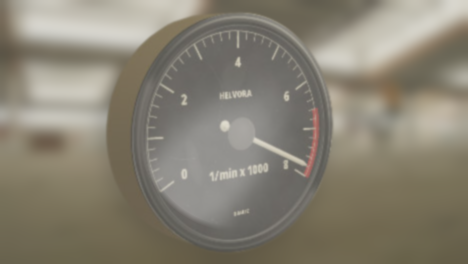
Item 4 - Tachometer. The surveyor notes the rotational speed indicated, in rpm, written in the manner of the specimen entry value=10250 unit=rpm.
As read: value=7800 unit=rpm
